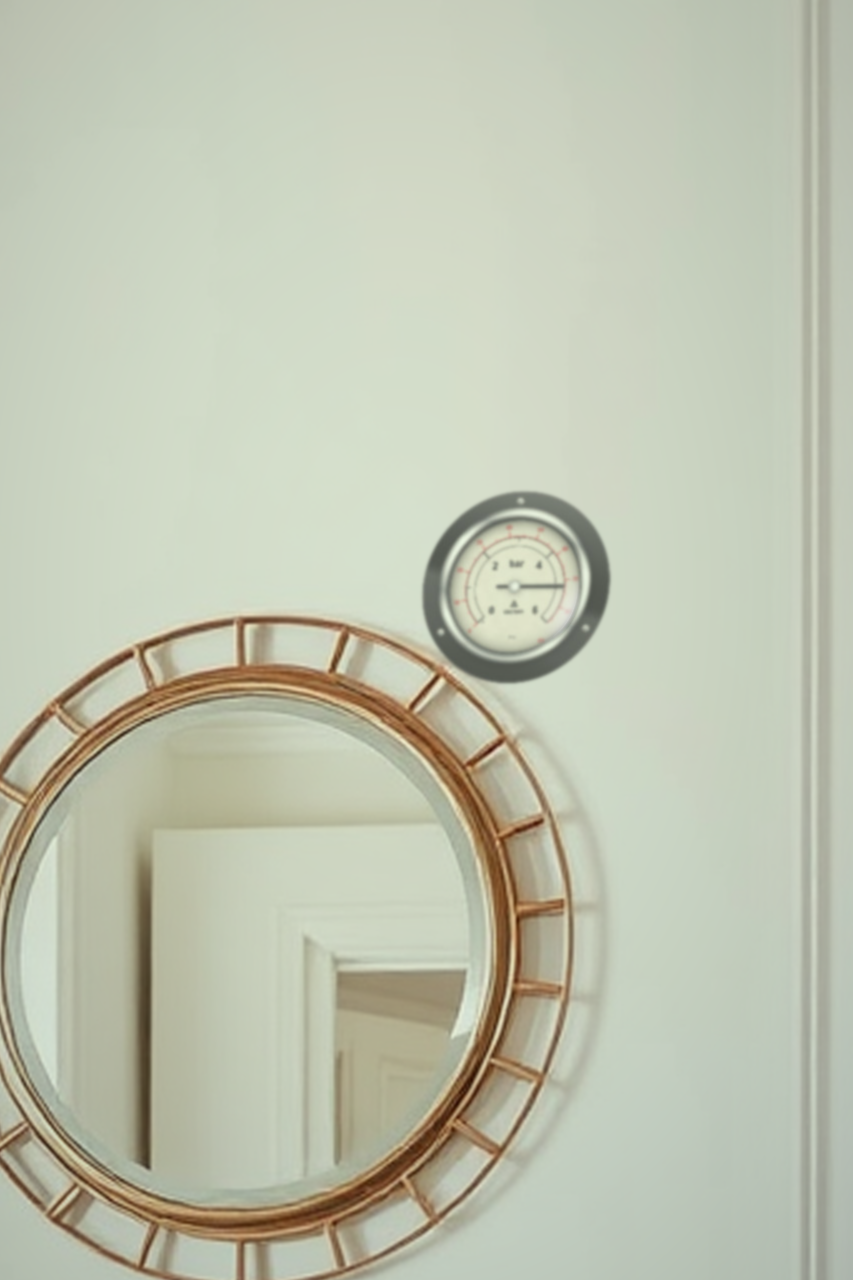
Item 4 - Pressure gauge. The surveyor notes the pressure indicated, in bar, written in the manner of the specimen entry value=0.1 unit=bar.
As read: value=5 unit=bar
